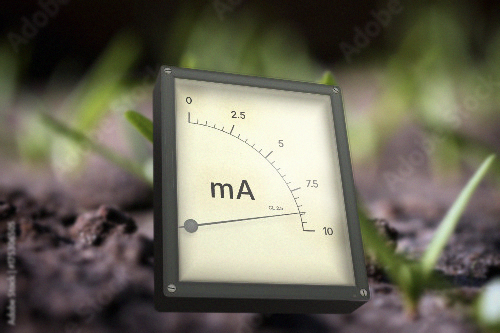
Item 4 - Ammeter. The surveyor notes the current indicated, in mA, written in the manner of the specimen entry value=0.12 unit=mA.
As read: value=9 unit=mA
